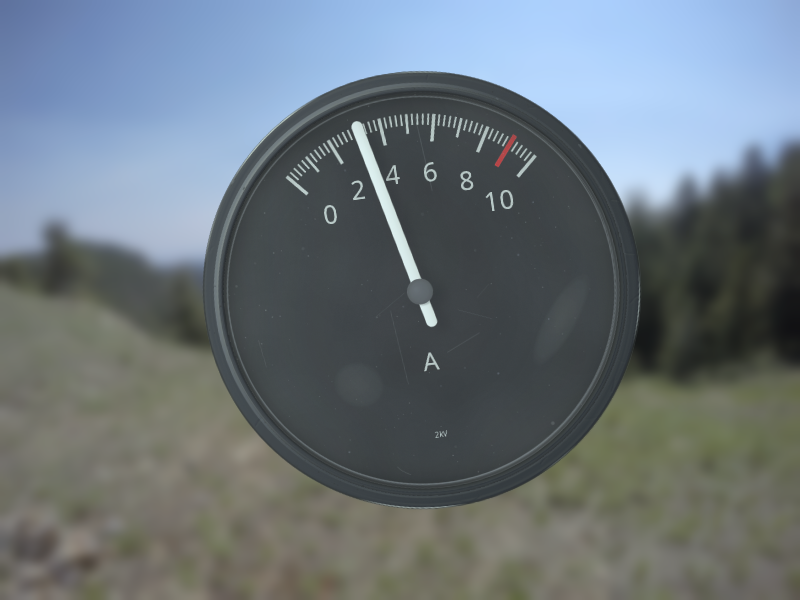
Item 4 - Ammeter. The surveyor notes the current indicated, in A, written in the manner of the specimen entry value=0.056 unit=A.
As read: value=3.2 unit=A
